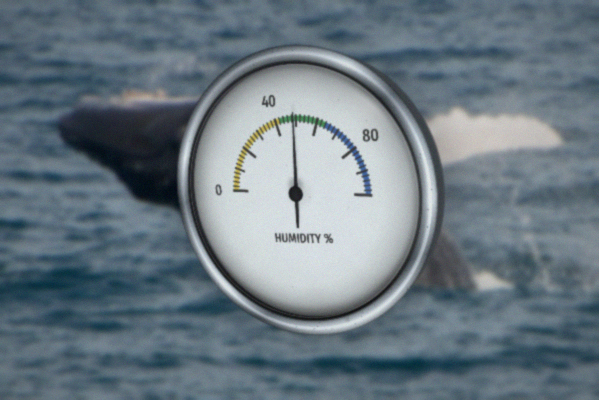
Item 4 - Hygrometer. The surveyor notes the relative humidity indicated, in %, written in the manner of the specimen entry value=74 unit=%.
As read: value=50 unit=%
